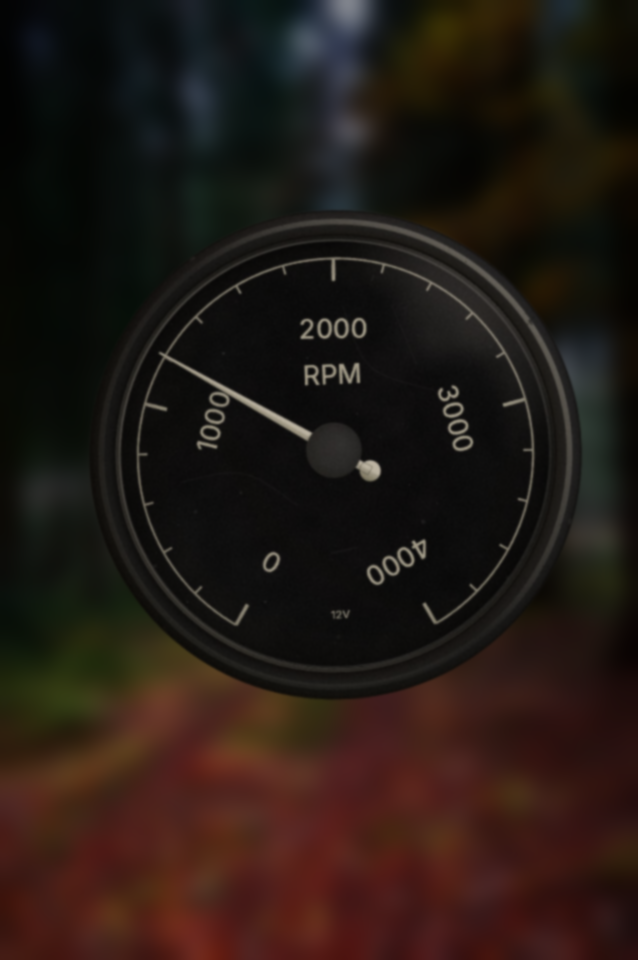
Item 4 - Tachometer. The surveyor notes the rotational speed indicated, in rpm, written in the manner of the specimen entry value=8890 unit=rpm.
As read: value=1200 unit=rpm
